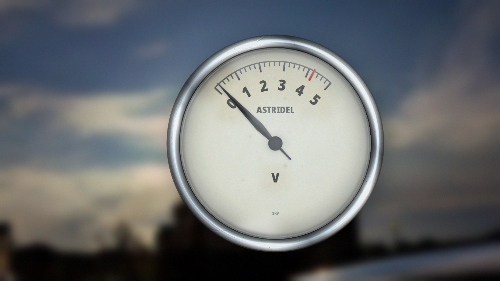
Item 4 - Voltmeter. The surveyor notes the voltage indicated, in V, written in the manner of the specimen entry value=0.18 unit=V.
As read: value=0.2 unit=V
